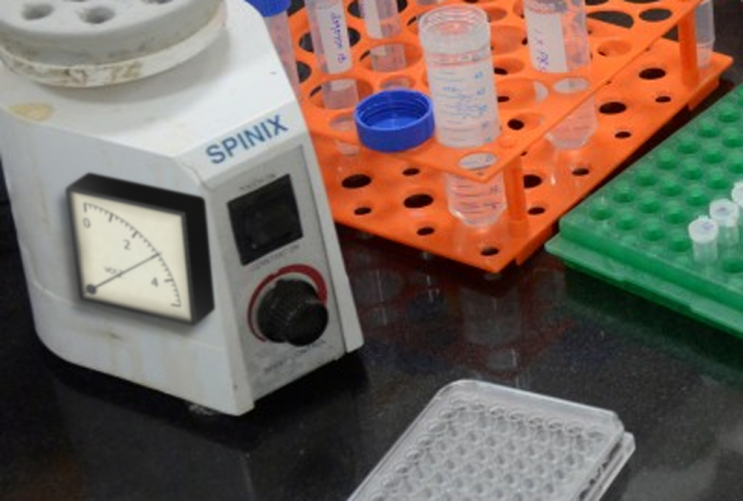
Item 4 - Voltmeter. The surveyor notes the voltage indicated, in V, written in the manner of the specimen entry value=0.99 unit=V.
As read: value=3 unit=V
